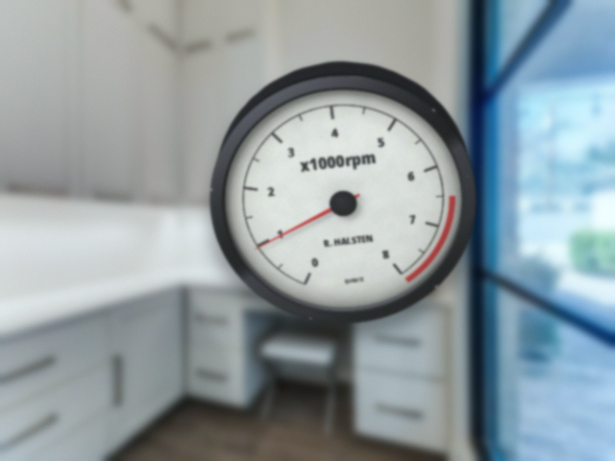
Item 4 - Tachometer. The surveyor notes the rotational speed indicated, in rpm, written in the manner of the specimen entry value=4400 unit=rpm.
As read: value=1000 unit=rpm
